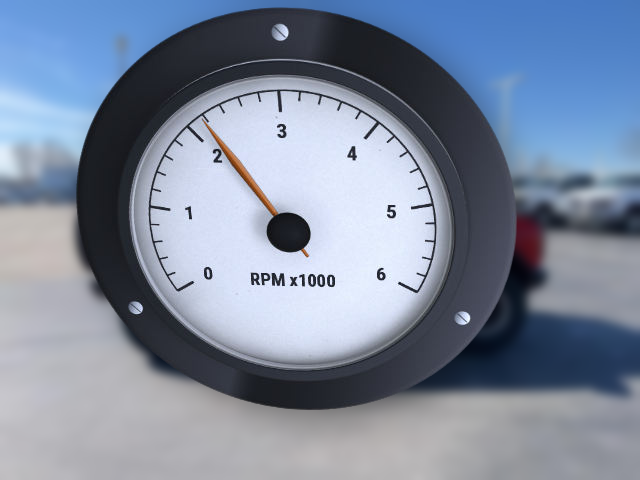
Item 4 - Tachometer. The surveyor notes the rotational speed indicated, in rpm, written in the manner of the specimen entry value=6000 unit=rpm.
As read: value=2200 unit=rpm
